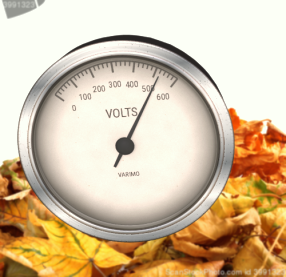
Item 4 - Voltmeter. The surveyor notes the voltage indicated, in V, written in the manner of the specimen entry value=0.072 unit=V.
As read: value=520 unit=V
